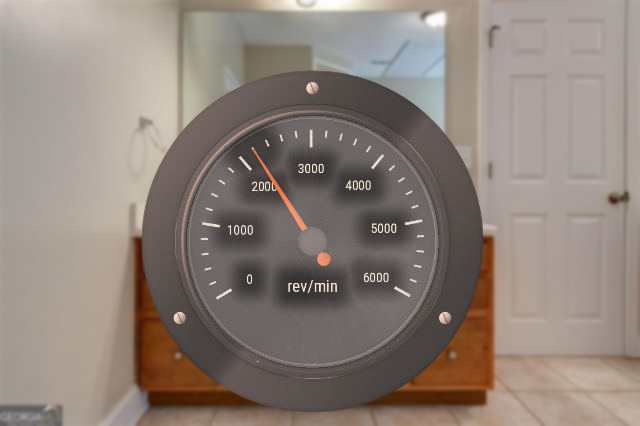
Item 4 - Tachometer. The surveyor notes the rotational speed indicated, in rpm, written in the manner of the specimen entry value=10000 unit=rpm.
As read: value=2200 unit=rpm
